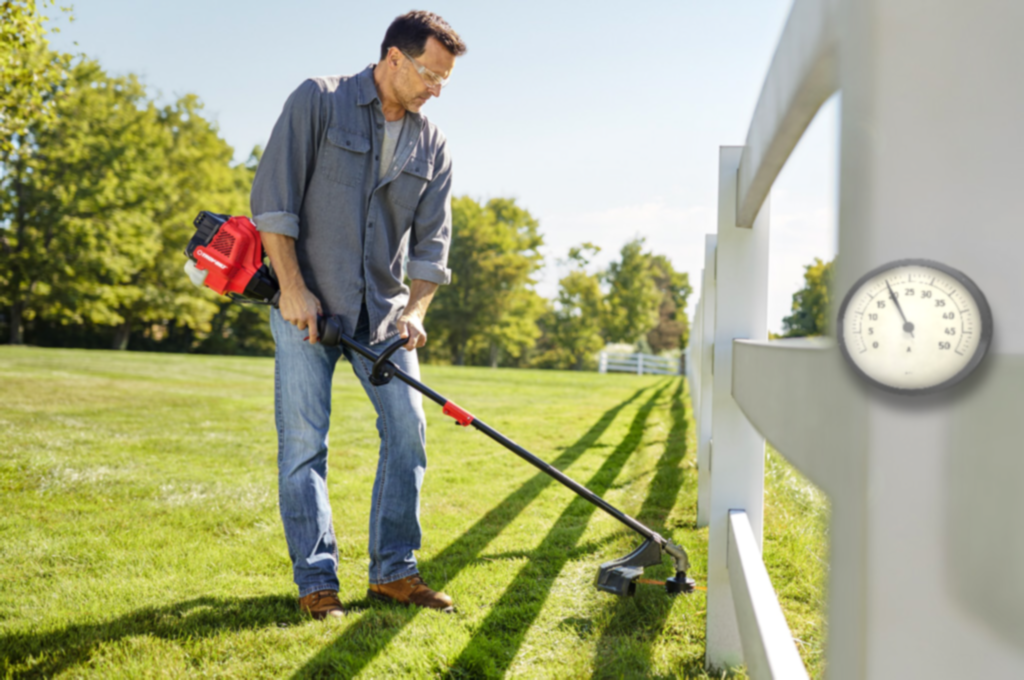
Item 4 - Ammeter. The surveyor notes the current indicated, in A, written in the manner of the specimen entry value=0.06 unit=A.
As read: value=20 unit=A
